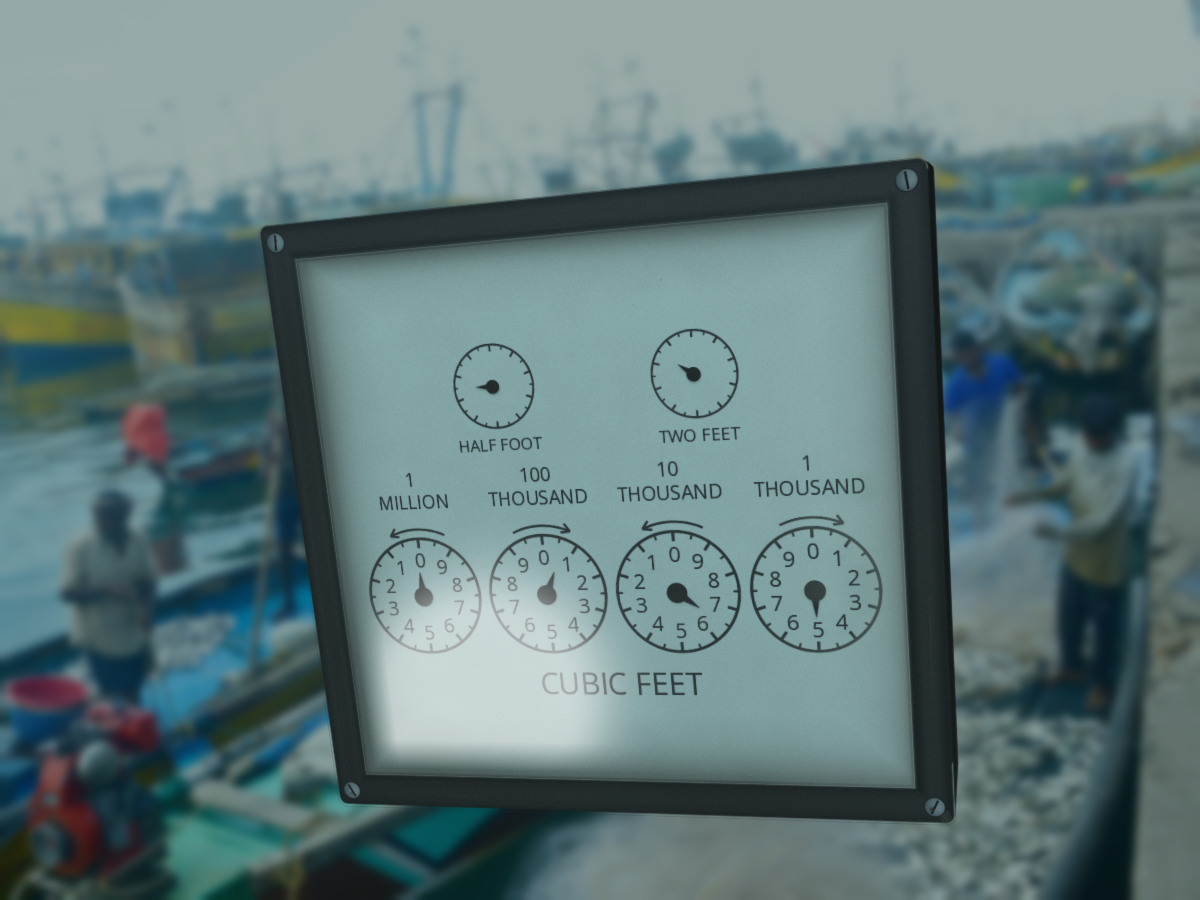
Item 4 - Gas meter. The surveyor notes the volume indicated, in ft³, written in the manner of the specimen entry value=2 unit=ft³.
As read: value=6500 unit=ft³
